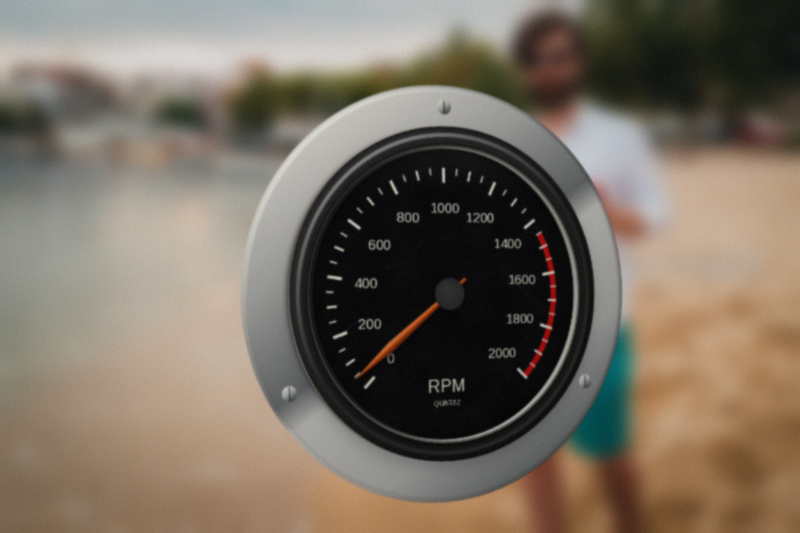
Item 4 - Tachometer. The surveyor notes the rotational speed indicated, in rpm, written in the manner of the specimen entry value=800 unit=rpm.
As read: value=50 unit=rpm
